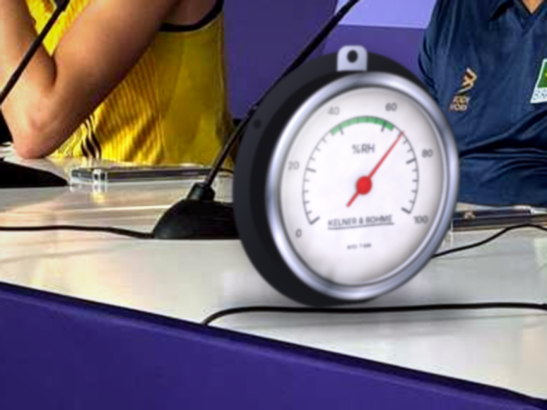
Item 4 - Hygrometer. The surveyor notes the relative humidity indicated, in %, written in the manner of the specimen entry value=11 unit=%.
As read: value=68 unit=%
